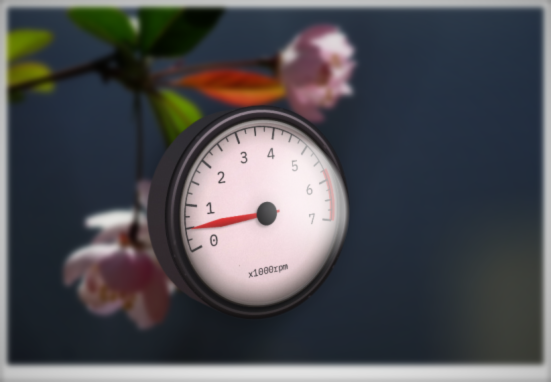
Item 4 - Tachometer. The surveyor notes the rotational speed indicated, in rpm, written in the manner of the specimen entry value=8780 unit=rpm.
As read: value=500 unit=rpm
